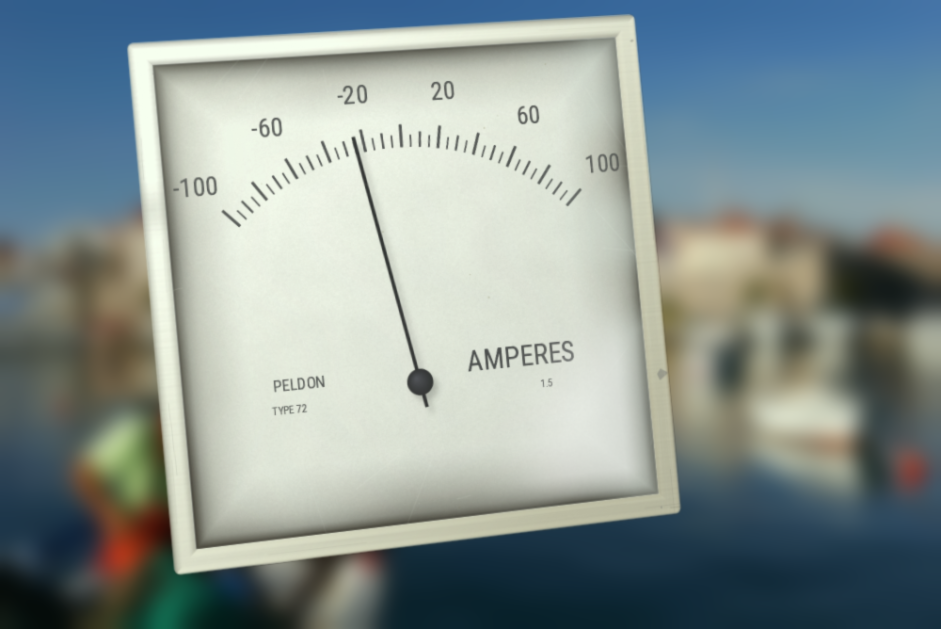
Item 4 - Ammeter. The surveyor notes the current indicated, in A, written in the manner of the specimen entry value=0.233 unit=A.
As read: value=-25 unit=A
